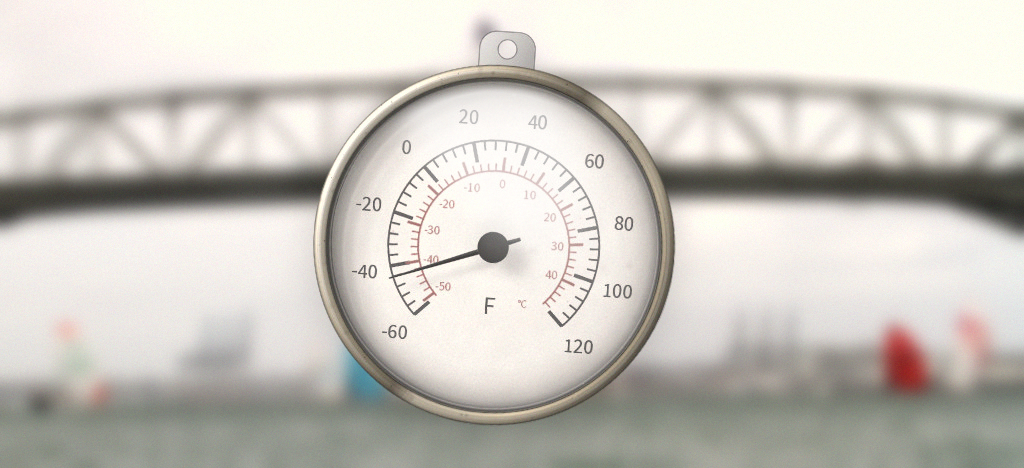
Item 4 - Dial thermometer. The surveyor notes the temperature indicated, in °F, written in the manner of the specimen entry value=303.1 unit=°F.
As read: value=-44 unit=°F
